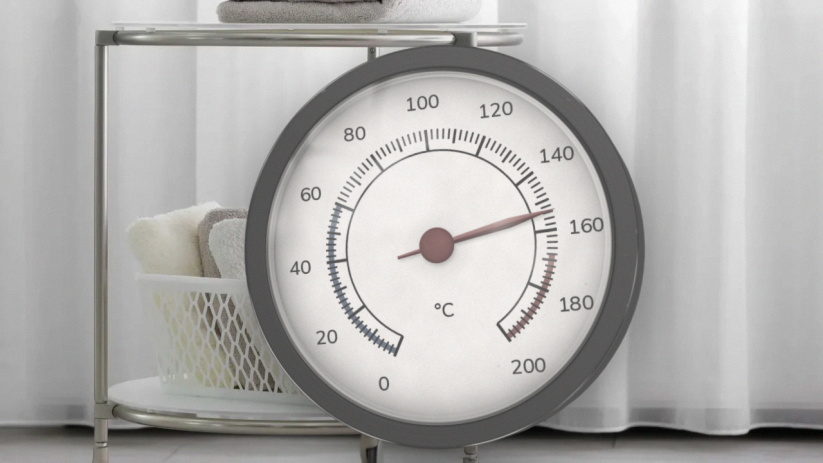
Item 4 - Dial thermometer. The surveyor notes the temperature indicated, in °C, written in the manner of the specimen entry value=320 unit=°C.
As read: value=154 unit=°C
